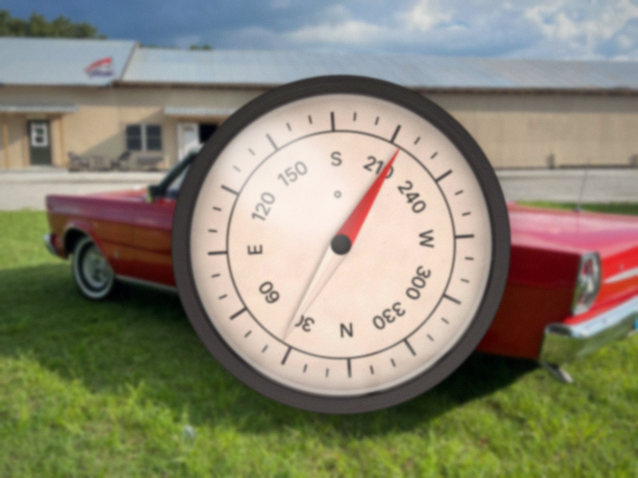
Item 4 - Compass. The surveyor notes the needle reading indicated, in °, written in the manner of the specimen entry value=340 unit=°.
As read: value=215 unit=°
